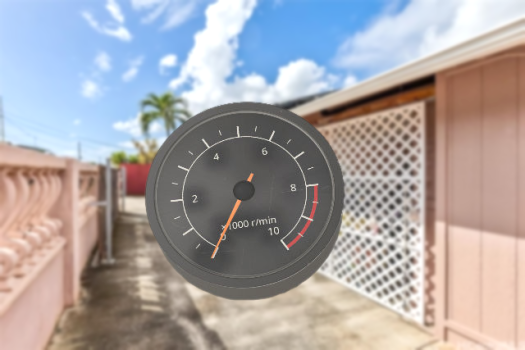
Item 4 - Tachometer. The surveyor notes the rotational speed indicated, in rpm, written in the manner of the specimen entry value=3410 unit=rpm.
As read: value=0 unit=rpm
